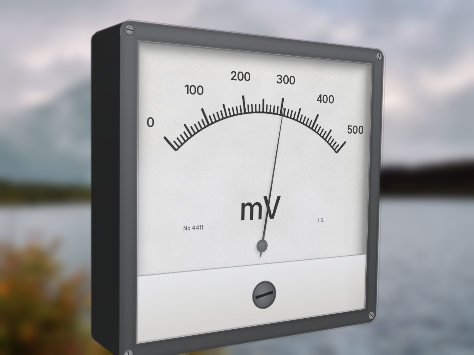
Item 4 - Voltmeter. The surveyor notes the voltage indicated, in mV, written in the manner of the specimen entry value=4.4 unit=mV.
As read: value=300 unit=mV
